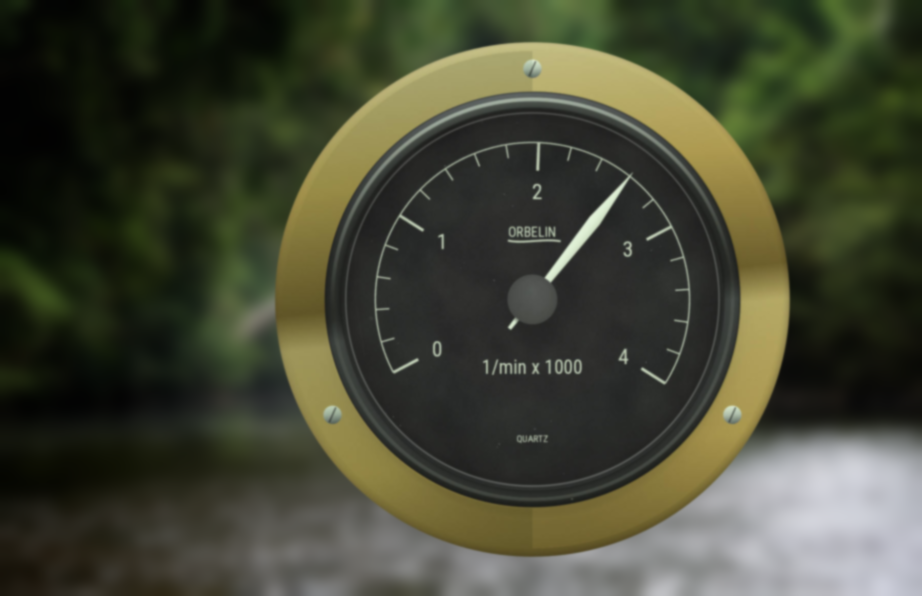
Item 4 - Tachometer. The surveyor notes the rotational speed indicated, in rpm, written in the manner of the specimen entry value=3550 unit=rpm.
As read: value=2600 unit=rpm
